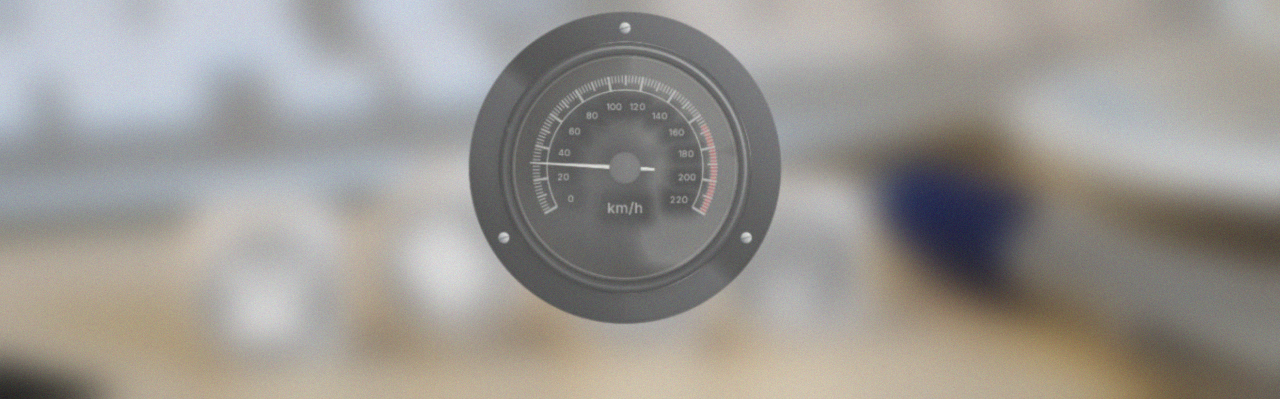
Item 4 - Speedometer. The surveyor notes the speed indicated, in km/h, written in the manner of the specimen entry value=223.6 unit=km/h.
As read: value=30 unit=km/h
